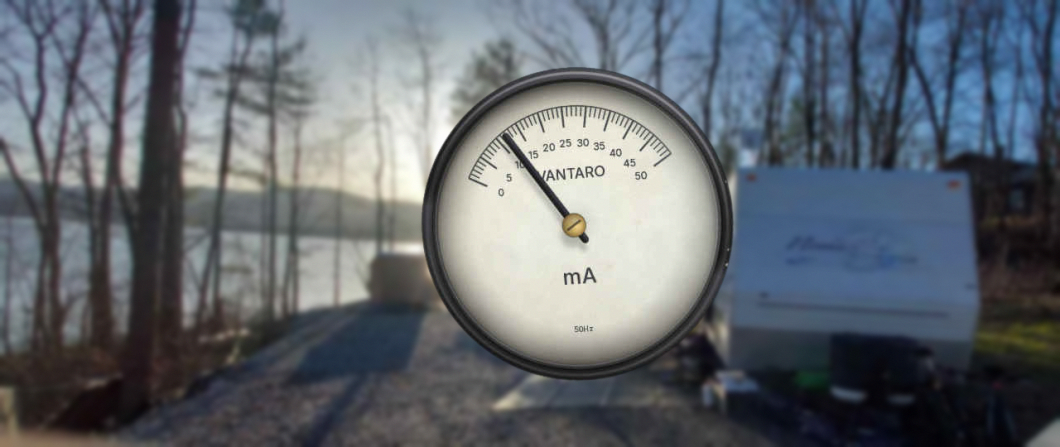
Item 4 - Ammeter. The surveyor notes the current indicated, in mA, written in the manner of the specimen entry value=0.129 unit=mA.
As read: value=12 unit=mA
